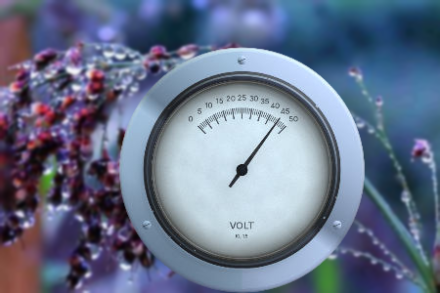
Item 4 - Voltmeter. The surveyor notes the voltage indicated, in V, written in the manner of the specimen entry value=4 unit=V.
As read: value=45 unit=V
